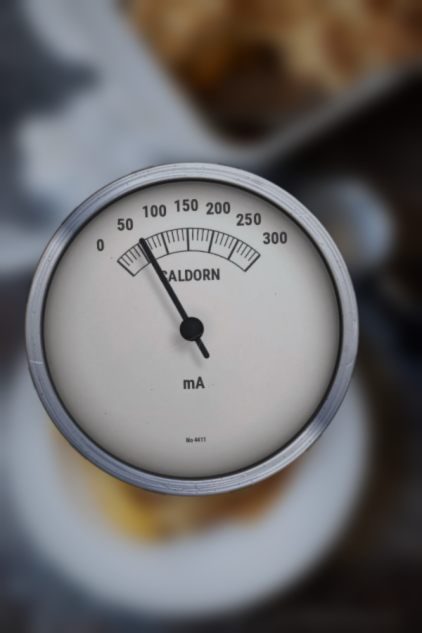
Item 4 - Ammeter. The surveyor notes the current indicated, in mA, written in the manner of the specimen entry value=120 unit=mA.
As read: value=60 unit=mA
